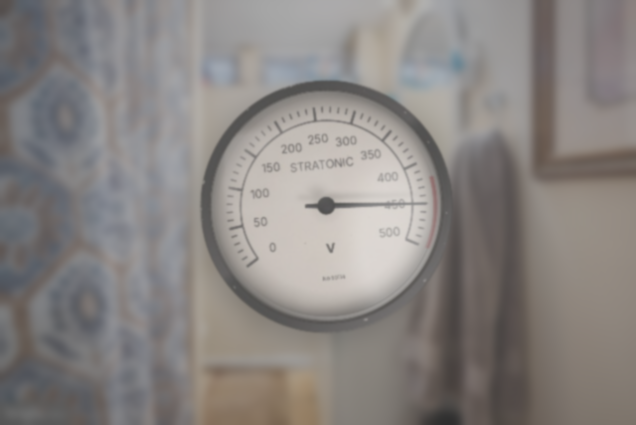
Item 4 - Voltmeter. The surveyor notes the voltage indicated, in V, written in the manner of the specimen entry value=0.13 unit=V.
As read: value=450 unit=V
